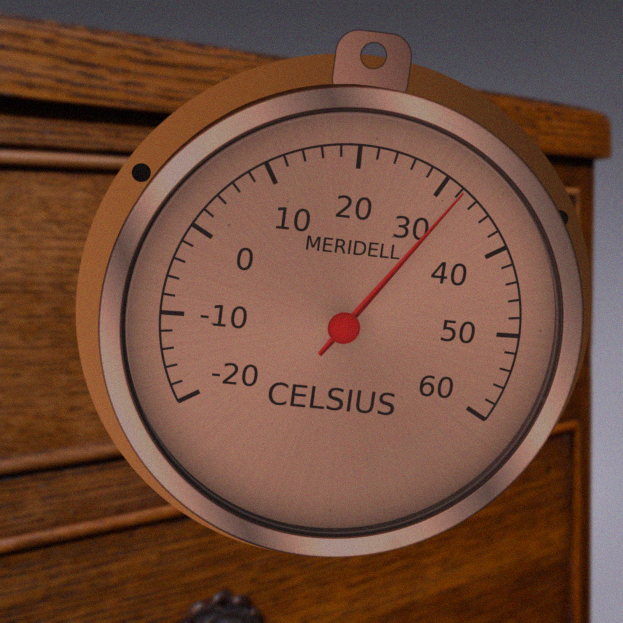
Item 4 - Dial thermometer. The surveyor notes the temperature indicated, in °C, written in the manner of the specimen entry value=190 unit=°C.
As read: value=32 unit=°C
